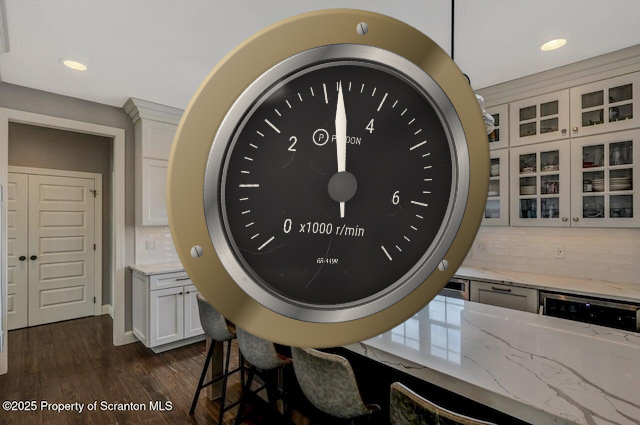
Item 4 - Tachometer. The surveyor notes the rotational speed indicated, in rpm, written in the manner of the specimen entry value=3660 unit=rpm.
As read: value=3200 unit=rpm
